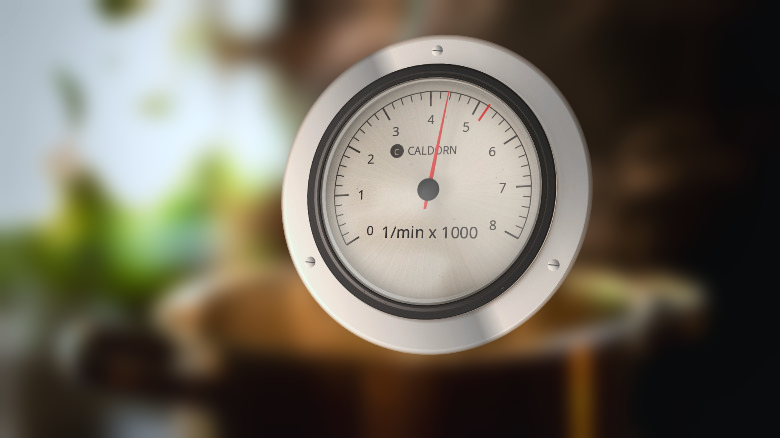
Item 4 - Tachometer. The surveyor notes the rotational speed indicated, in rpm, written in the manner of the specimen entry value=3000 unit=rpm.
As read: value=4400 unit=rpm
